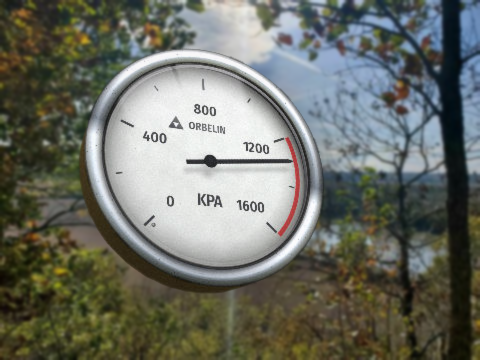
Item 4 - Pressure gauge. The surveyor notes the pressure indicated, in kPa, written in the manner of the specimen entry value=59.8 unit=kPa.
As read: value=1300 unit=kPa
